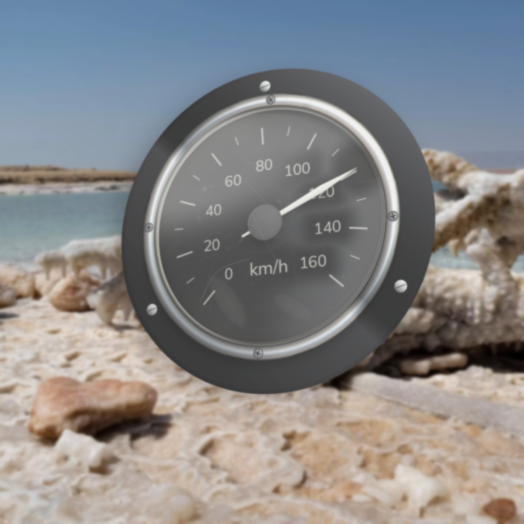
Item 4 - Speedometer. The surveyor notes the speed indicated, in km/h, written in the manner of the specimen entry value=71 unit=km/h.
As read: value=120 unit=km/h
